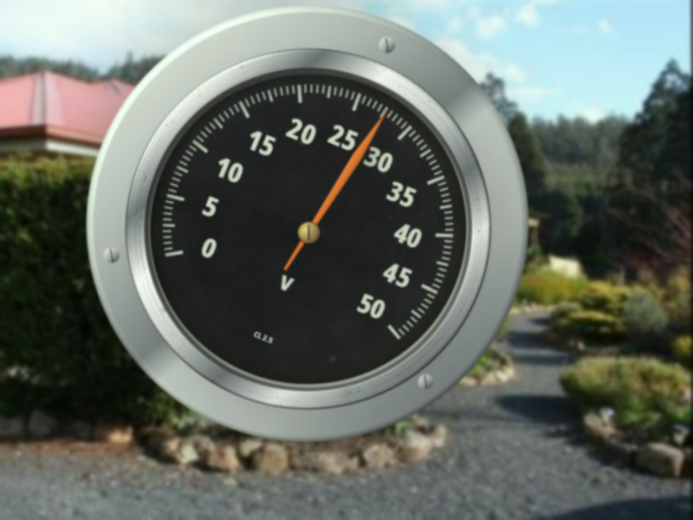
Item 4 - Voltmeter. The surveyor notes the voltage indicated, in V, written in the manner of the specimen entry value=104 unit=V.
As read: value=27.5 unit=V
